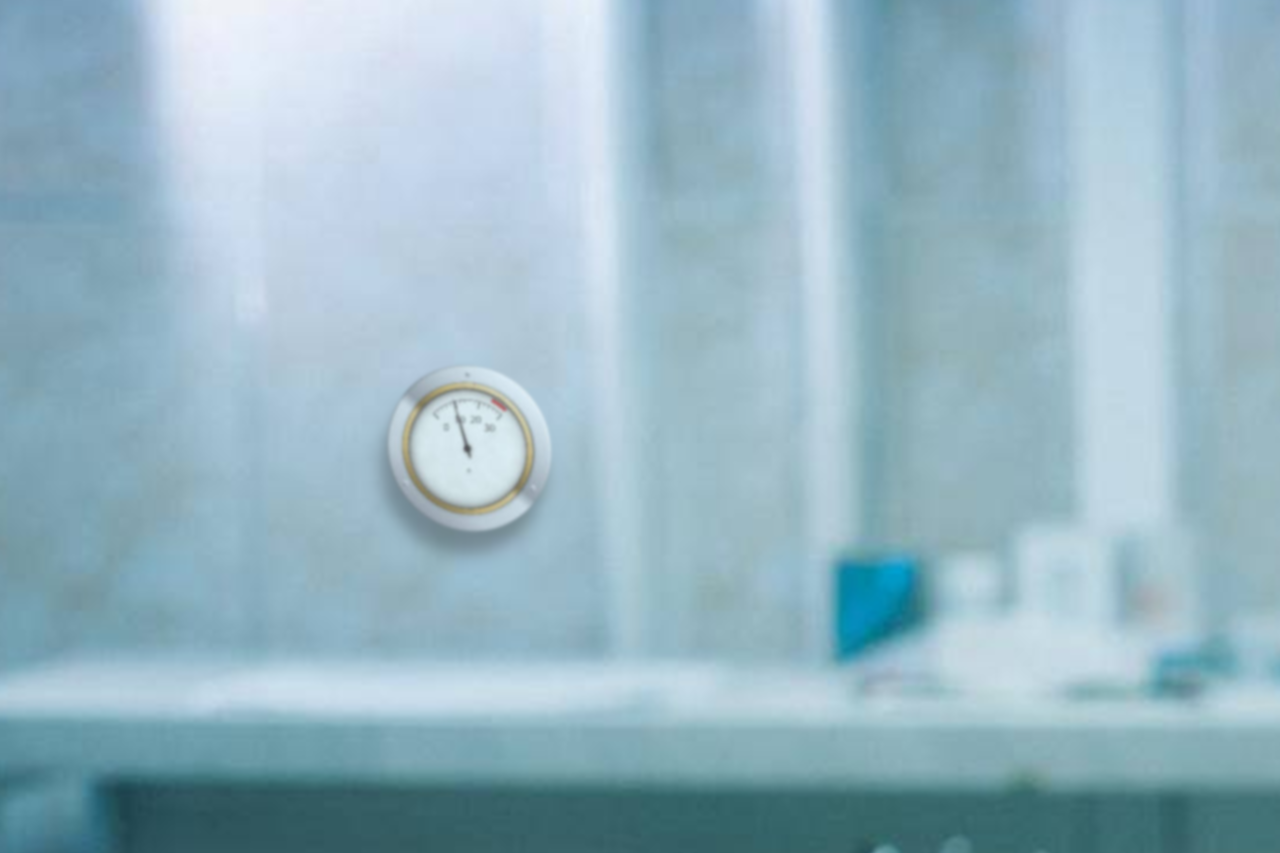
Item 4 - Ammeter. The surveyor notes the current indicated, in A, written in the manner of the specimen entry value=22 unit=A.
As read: value=10 unit=A
